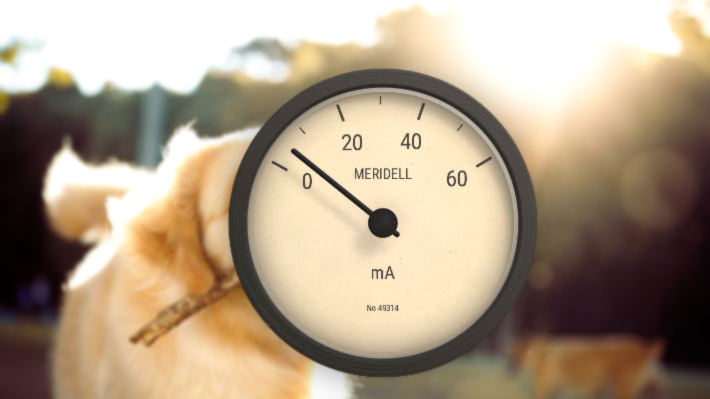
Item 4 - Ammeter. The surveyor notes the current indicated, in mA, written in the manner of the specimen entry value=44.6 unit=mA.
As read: value=5 unit=mA
